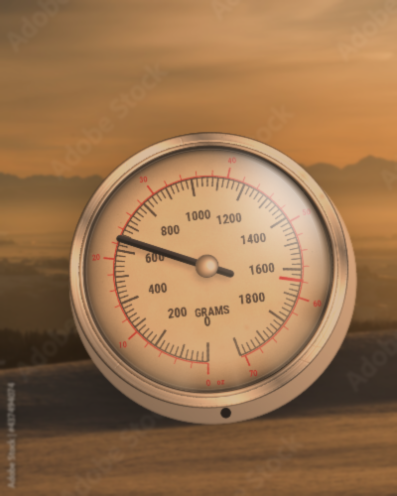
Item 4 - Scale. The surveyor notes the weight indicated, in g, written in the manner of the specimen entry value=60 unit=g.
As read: value=640 unit=g
